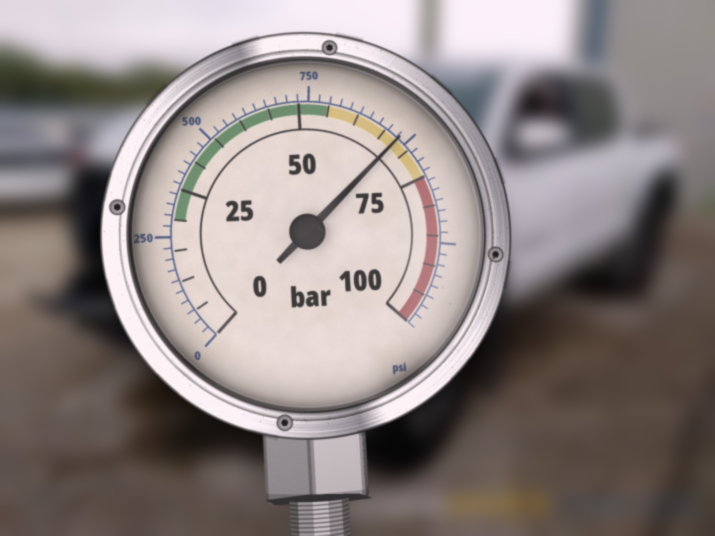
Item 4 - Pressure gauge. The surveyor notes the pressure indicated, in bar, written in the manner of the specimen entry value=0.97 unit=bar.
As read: value=67.5 unit=bar
